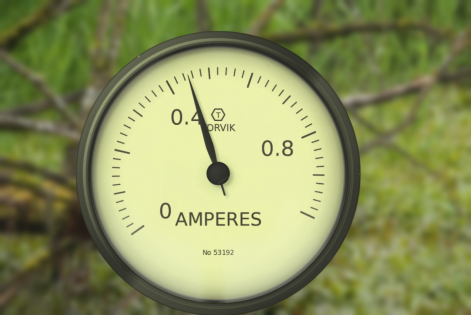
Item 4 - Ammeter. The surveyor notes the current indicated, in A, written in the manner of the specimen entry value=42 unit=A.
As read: value=0.45 unit=A
